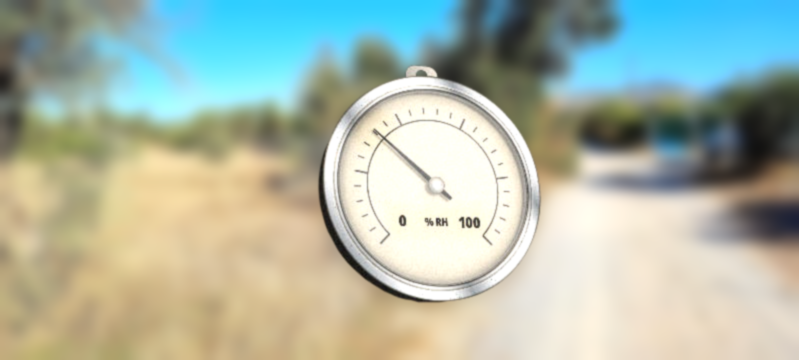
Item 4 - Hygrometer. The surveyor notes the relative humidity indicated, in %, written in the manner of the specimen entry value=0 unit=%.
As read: value=32 unit=%
